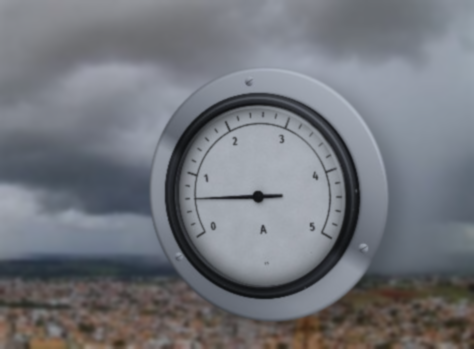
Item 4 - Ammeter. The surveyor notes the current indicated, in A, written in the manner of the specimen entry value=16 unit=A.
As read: value=0.6 unit=A
